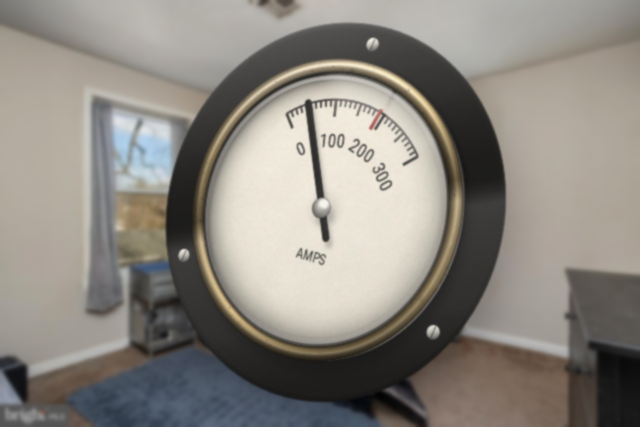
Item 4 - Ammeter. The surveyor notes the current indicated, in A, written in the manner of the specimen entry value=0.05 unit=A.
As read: value=50 unit=A
